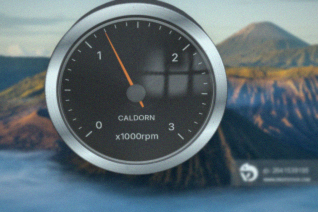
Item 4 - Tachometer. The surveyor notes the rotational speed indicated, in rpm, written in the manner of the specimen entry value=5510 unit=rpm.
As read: value=1200 unit=rpm
